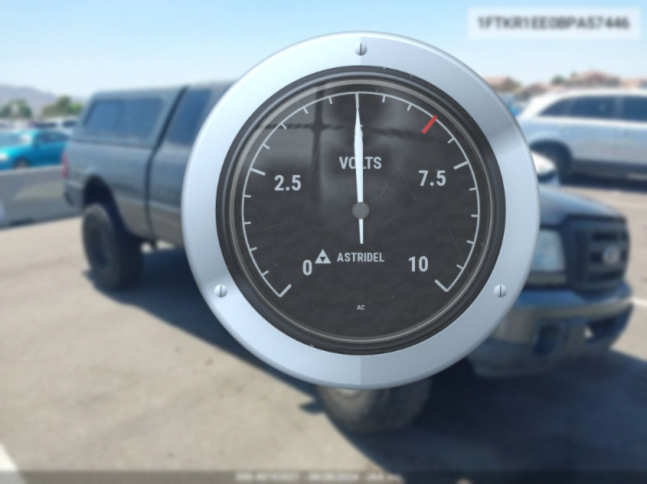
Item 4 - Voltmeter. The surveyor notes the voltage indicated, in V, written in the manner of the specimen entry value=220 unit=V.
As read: value=5 unit=V
